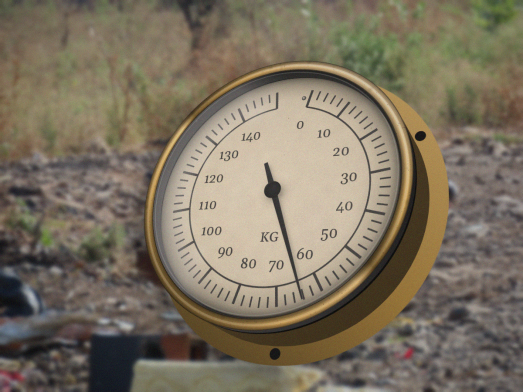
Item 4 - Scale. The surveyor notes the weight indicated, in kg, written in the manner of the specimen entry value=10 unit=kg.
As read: value=64 unit=kg
